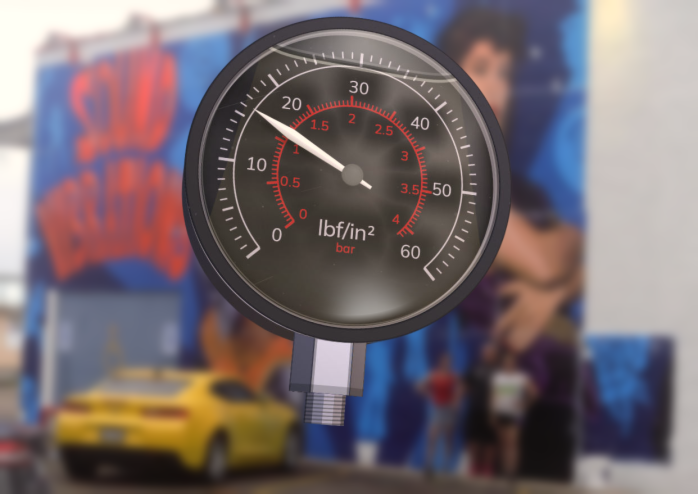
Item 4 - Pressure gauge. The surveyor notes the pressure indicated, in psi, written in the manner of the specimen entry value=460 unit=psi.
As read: value=16 unit=psi
